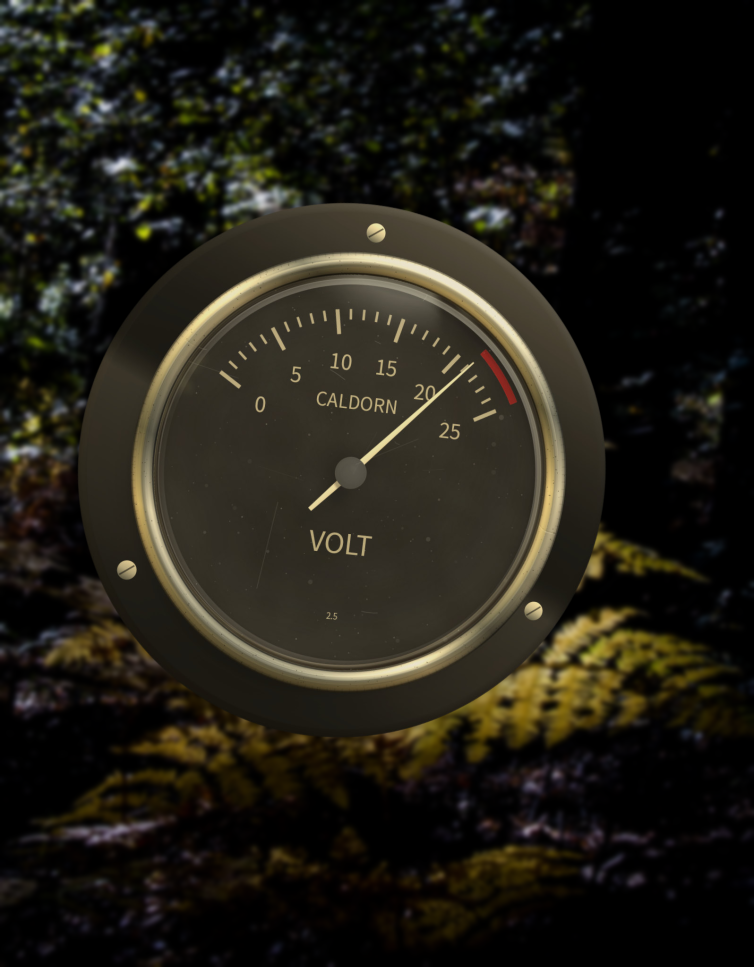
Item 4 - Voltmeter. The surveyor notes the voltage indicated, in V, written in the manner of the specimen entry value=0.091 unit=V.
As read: value=21 unit=V
